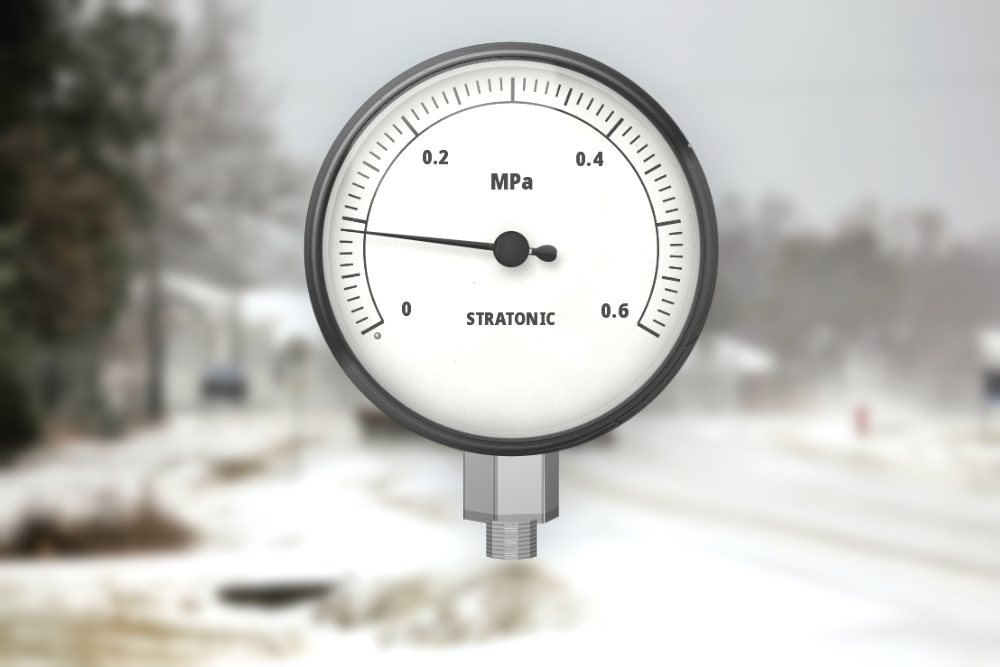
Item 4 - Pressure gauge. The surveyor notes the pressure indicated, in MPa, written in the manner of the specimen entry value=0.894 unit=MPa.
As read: value=0.09 unit=MPa
